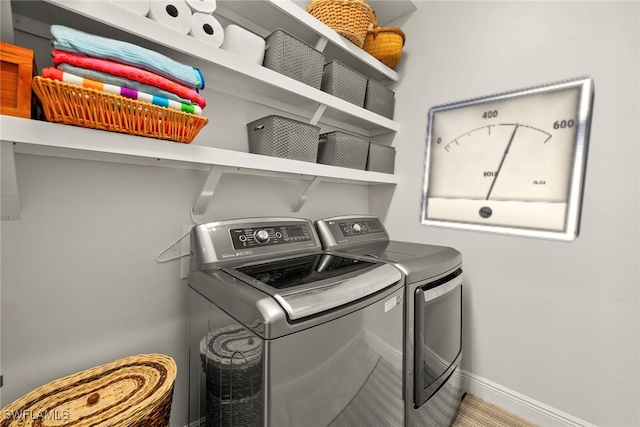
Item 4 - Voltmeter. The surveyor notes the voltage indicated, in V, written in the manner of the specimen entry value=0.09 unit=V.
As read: value=500 unit=V
